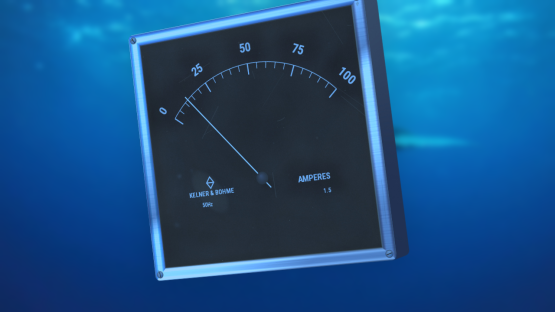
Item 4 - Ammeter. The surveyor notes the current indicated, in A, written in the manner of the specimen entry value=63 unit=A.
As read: value=12.5 unit=A
